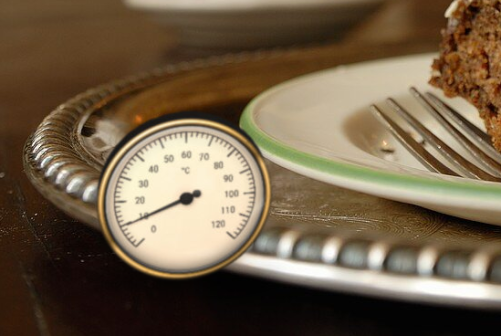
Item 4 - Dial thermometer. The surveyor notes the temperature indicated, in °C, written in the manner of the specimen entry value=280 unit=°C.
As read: value=10 unit=°C
